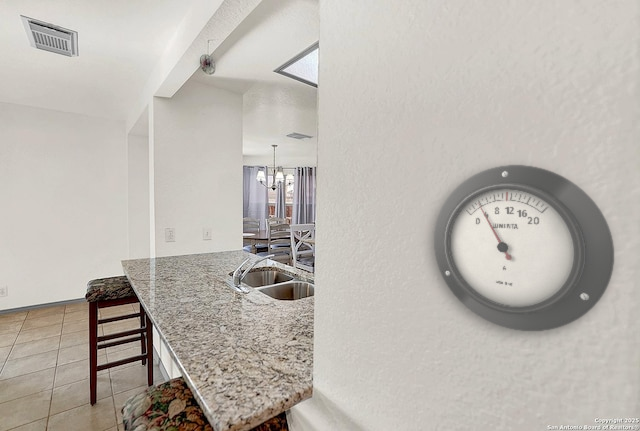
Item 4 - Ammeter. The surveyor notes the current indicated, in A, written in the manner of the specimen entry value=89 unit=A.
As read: value=4 unit=A
